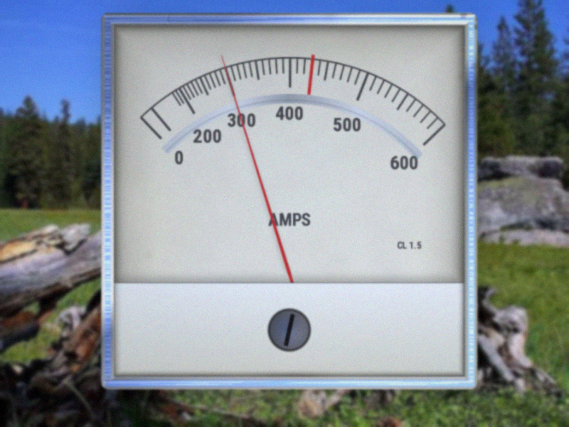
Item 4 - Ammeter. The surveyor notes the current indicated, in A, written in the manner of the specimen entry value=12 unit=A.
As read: value=300 unit=A
